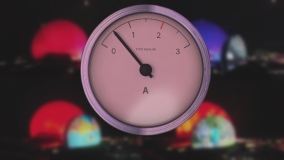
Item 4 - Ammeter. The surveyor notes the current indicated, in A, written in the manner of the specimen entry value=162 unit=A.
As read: value=0.5 unit=A
